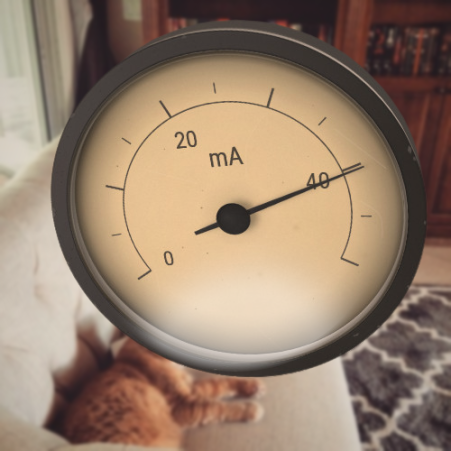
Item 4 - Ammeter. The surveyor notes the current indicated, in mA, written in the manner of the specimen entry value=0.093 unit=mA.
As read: value=40 unit=mA
